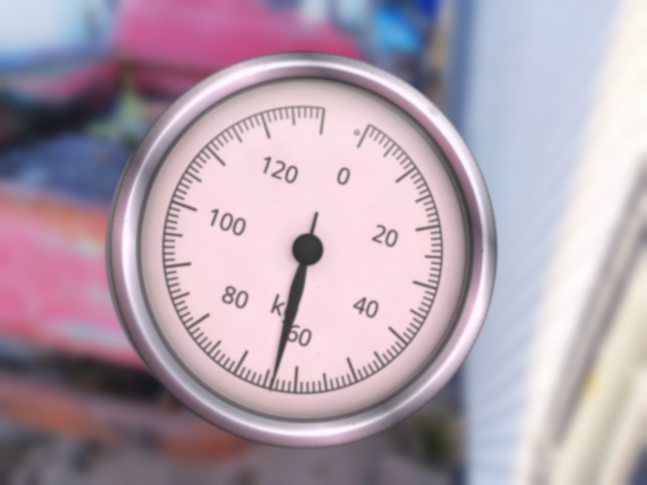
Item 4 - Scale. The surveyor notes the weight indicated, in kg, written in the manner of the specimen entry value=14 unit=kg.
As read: value=64 unit=kg
